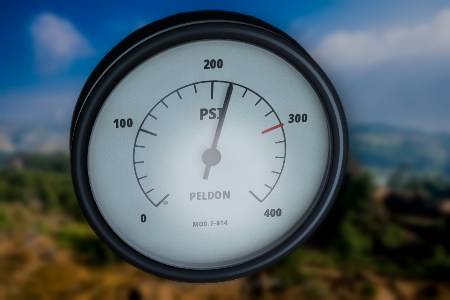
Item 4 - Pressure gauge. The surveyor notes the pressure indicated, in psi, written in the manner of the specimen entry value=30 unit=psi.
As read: value=220 unit=psi
